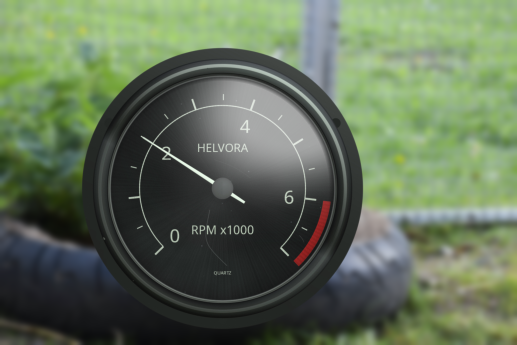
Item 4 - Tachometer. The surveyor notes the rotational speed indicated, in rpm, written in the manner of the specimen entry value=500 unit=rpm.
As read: value=2000 unit=rpm
